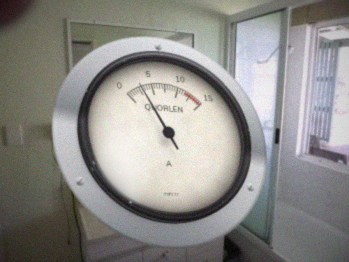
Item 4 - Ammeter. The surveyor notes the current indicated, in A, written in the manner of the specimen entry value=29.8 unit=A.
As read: value=2.5 unit=A
